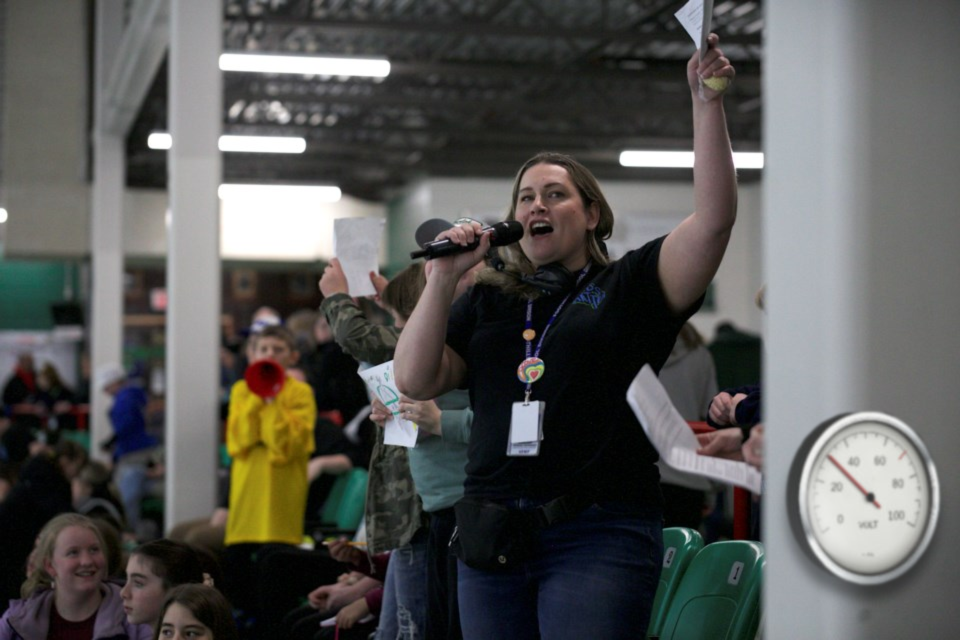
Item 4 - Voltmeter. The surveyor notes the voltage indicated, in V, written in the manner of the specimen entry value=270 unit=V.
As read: value=30 unit=V
